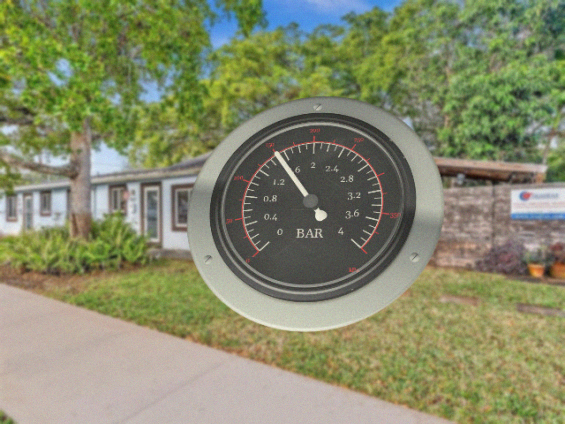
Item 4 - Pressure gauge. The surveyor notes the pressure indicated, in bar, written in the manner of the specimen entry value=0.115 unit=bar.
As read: value=1.5 unit=bar
